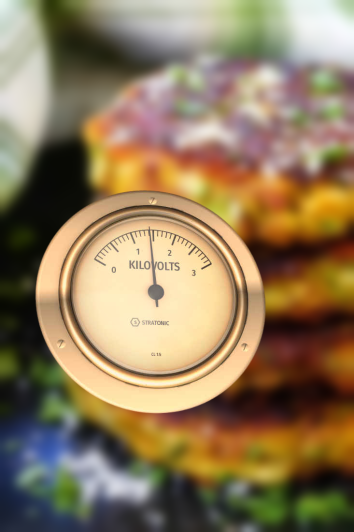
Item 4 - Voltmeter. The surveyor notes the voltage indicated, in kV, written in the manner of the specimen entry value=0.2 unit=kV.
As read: value=1.4 unit=kV
